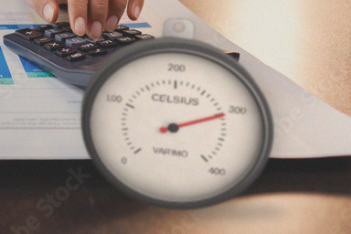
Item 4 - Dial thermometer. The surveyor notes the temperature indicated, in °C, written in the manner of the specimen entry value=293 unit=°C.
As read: value=300 unit=°C
